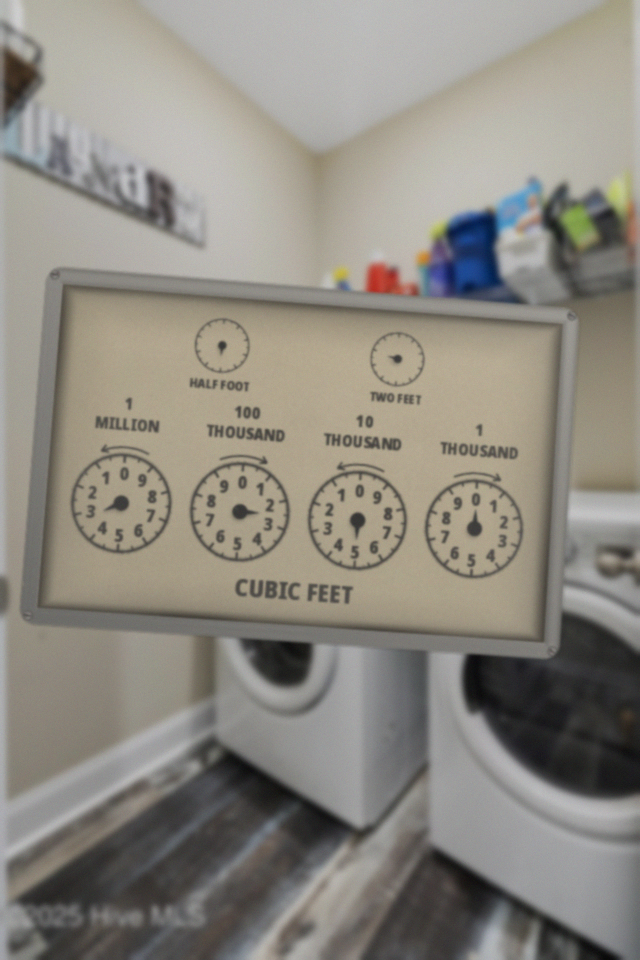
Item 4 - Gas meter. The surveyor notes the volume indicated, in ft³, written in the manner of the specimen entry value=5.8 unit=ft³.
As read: value=325000 unit=ft³
